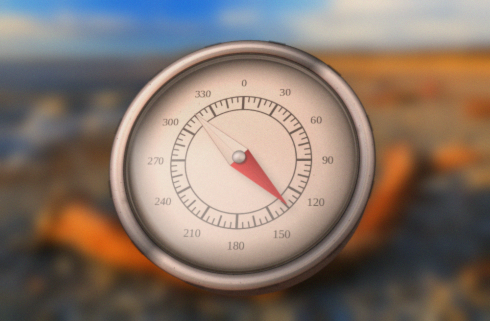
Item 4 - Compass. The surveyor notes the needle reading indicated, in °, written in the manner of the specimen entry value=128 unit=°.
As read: value=135 unit=°
